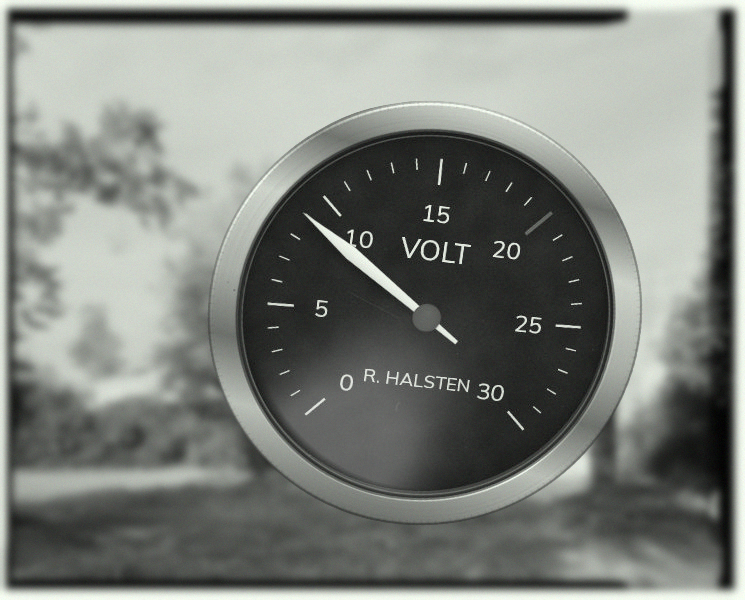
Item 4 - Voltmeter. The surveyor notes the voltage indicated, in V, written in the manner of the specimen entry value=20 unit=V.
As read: value=9 unit=V
